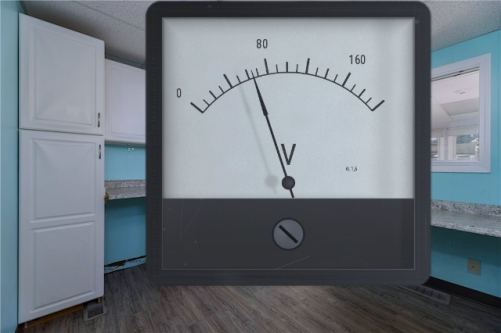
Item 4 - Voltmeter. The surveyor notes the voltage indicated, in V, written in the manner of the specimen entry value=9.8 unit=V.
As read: value=65 unit=V
